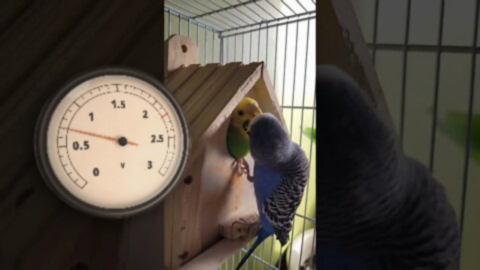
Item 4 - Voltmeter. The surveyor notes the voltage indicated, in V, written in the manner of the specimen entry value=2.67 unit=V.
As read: value=0.7 unit=V
